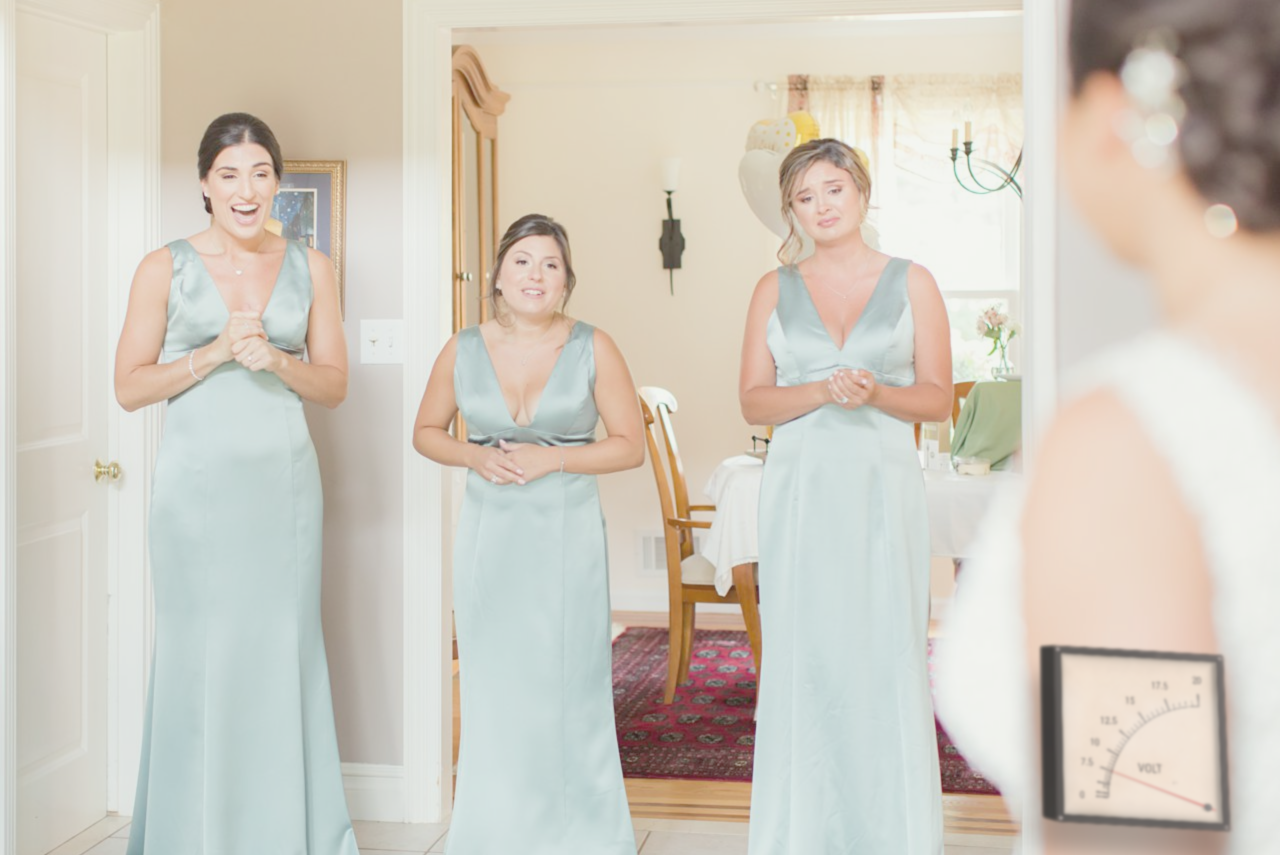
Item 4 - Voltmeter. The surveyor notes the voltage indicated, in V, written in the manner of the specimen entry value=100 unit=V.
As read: value=7.5 unit=V
